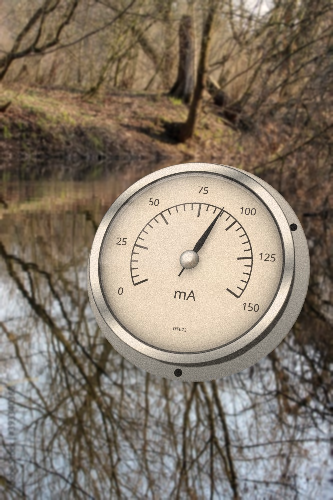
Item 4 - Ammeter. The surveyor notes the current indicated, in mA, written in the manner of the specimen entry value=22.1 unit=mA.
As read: value=90 unit=mA
